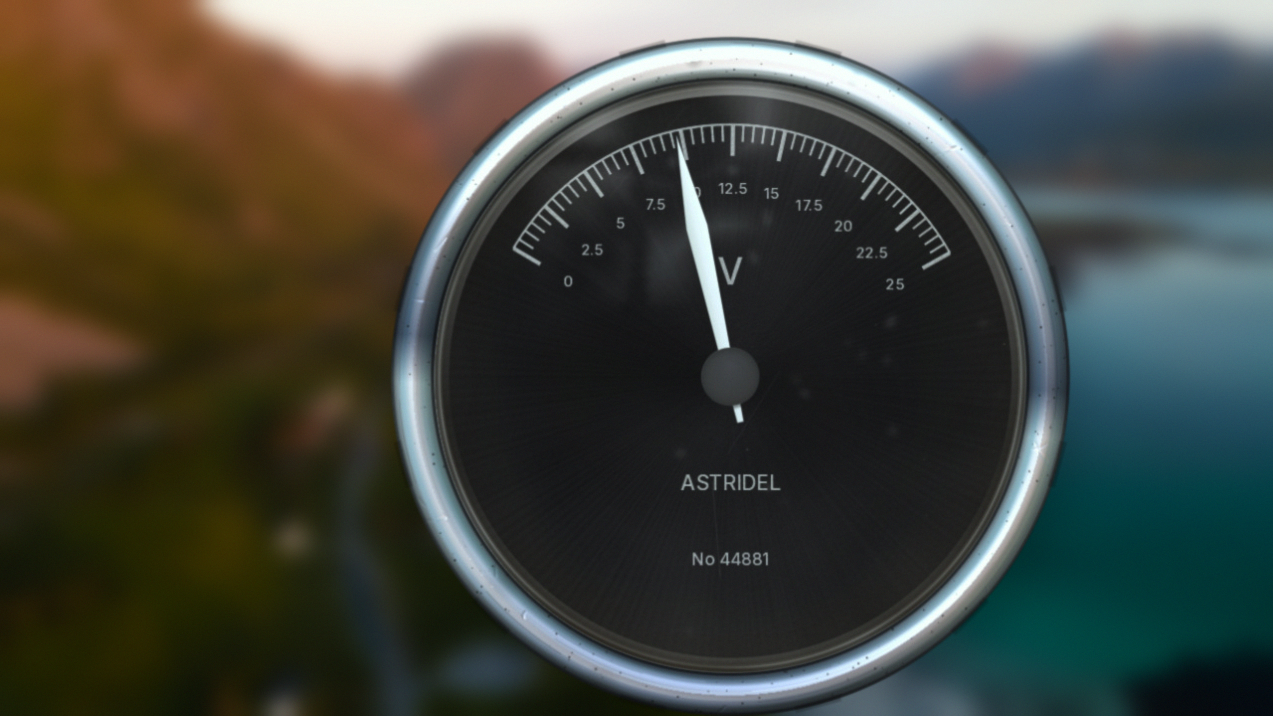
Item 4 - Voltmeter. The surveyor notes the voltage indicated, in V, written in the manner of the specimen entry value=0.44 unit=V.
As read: value=9.75 unit=V
